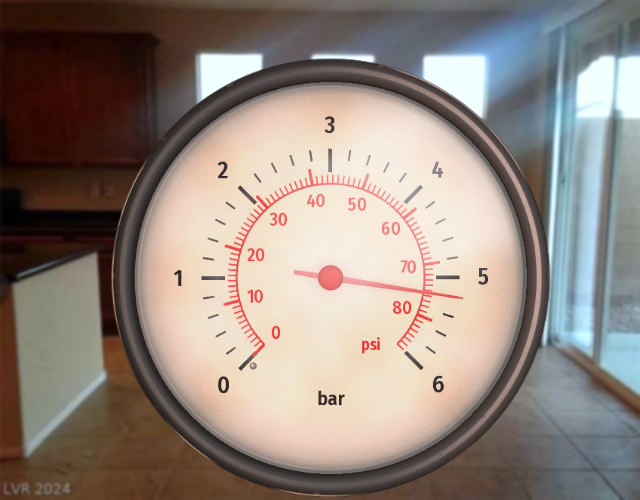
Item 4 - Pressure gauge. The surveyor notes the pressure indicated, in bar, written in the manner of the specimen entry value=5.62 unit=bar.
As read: value=5.2 unit=bar
